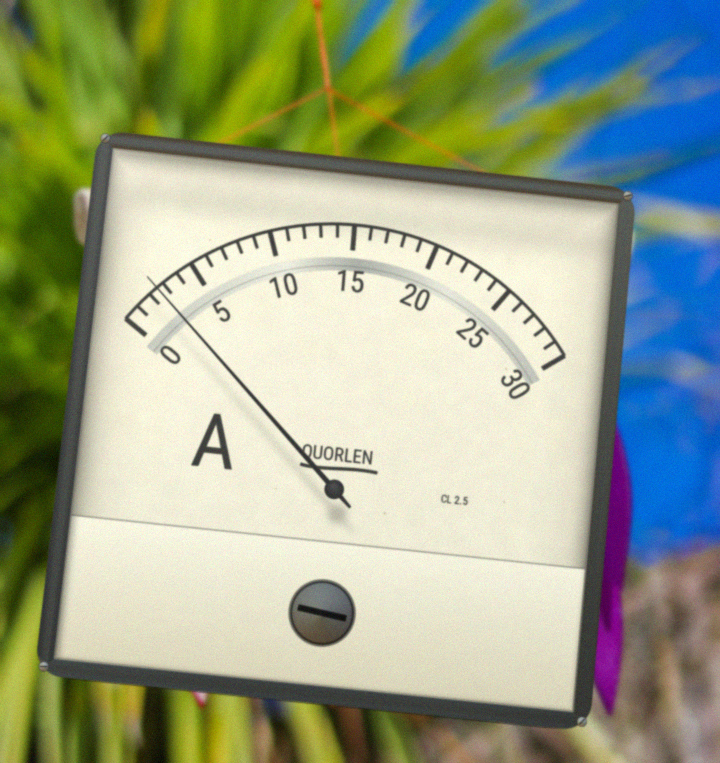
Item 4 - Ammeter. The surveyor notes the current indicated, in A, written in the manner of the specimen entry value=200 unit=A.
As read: value=2.5 unit=A
